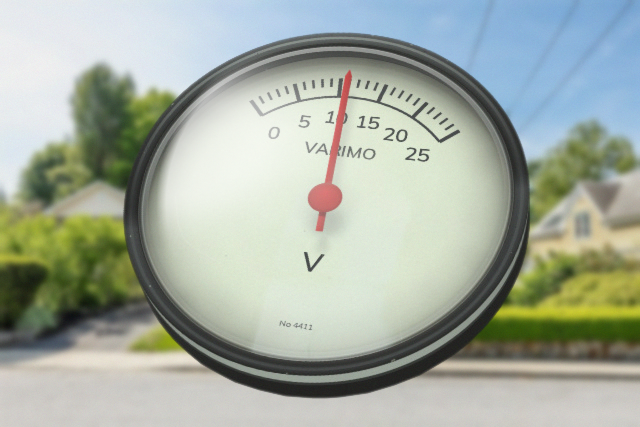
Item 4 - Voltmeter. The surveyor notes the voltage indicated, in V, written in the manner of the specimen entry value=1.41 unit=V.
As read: value=11 unit=V
